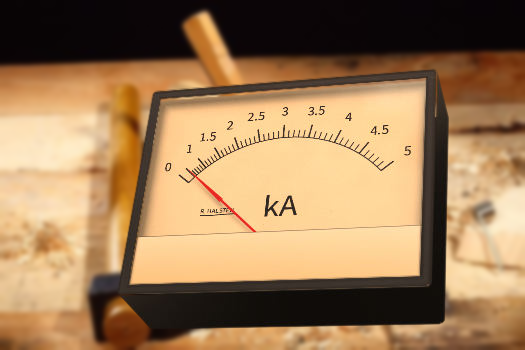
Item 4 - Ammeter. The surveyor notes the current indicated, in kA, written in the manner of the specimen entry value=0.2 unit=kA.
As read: value=0.5 unit=kA
